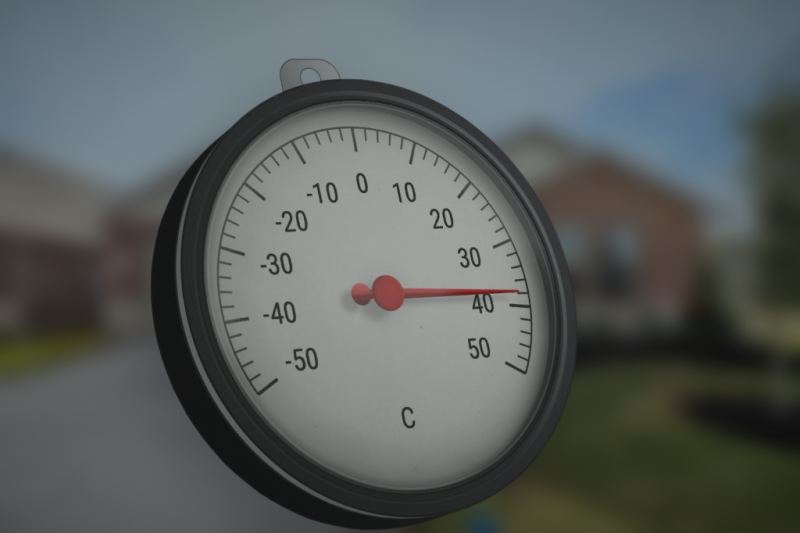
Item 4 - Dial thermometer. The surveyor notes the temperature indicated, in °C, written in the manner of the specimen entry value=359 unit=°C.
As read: value=38 unit=°C
